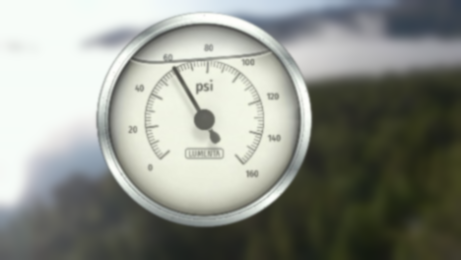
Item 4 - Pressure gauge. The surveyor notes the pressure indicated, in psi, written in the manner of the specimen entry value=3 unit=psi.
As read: value=60 unit=psi
